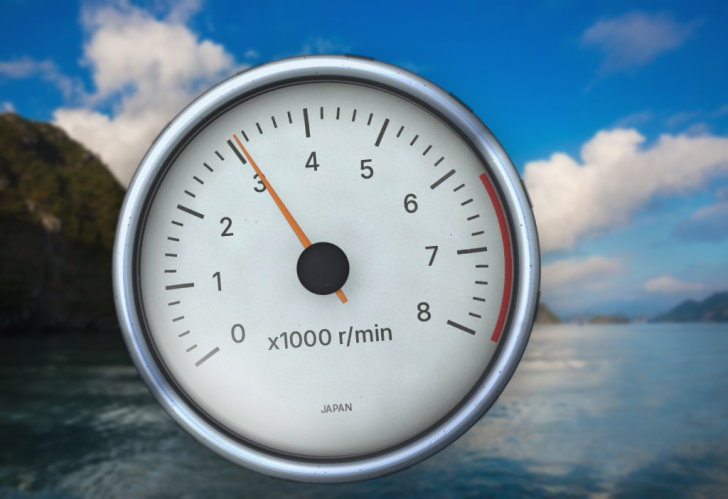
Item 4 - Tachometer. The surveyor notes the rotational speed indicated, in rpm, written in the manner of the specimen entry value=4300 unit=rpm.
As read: value=3100 unit=rpm
